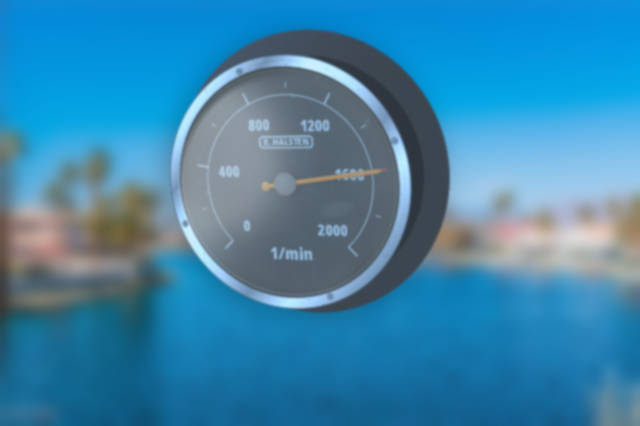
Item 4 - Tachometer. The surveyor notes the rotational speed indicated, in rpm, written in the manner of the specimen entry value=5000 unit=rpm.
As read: value=1600 unit=rpm
